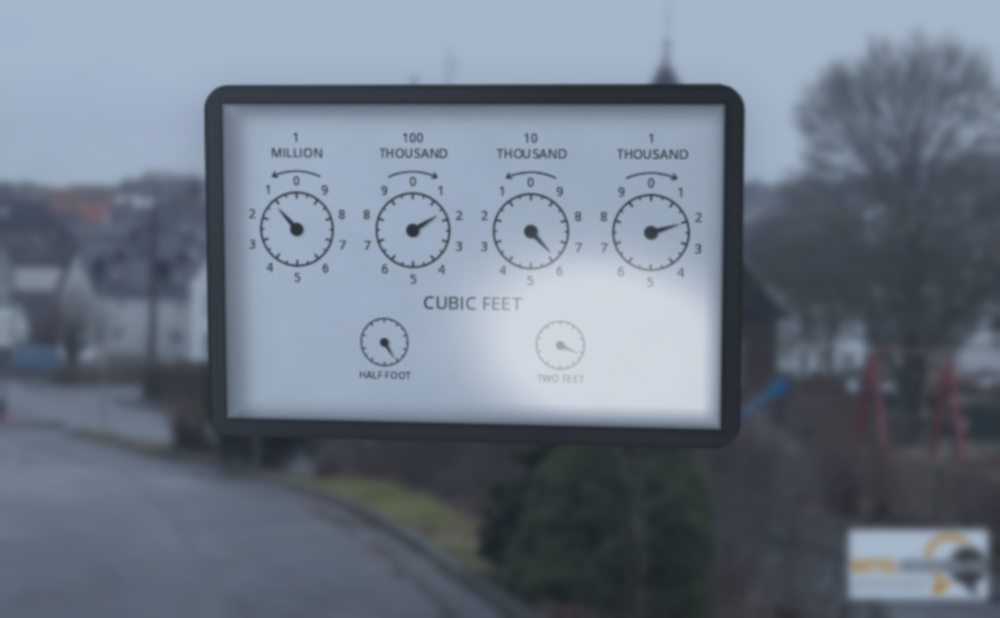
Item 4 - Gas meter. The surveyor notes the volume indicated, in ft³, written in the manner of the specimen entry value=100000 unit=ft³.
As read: value=116200 unit=ft³
